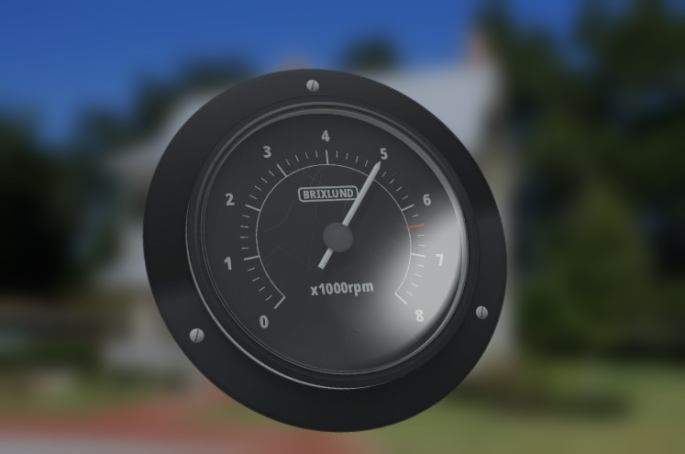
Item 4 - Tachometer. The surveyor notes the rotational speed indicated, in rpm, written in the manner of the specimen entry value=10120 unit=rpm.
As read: value=5000 unit=rpm
